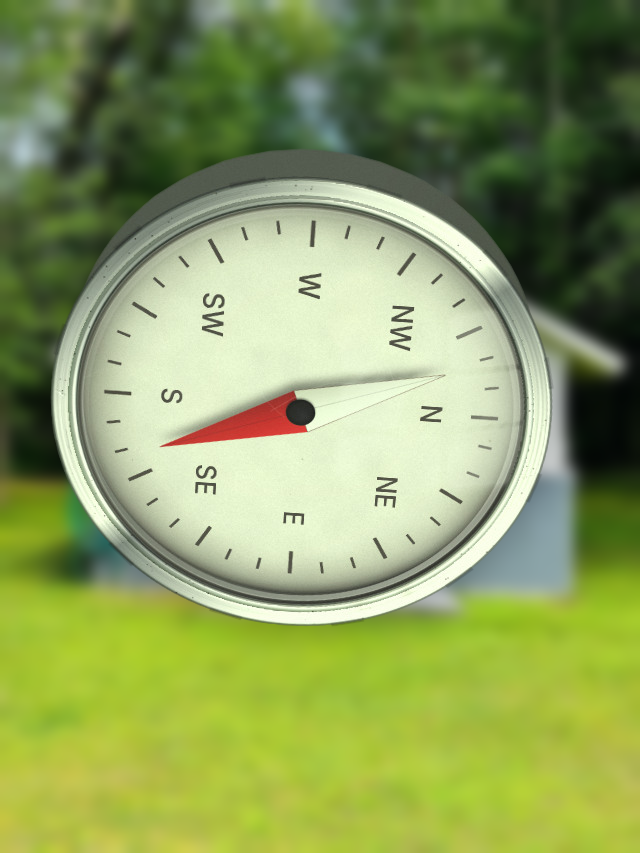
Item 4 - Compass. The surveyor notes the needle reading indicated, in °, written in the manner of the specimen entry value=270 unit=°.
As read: value=160 unit=°
